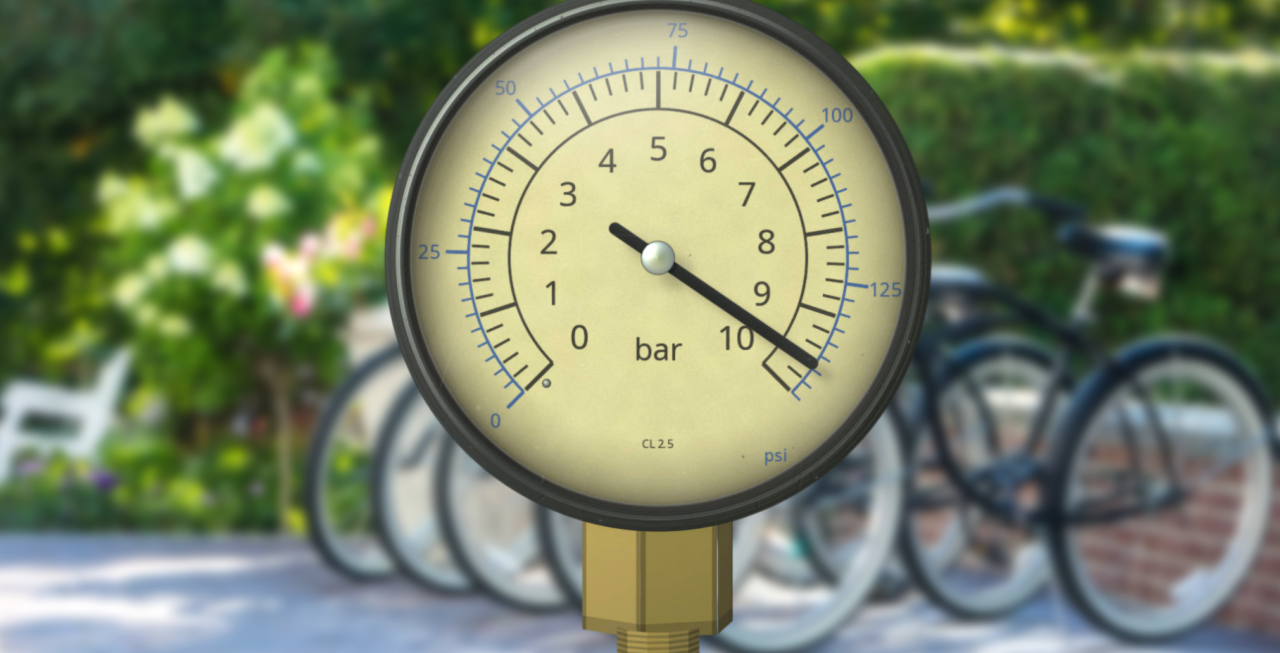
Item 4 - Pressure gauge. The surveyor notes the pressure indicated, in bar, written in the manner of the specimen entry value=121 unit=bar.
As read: value=9.6 unit=bar
